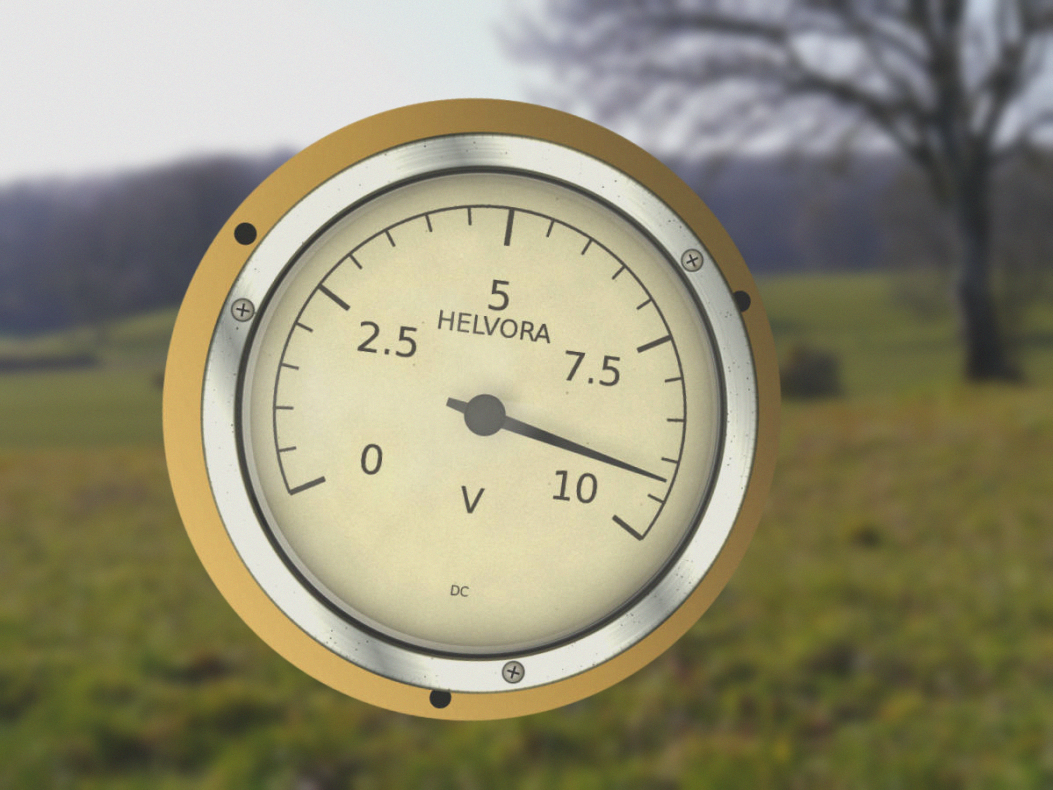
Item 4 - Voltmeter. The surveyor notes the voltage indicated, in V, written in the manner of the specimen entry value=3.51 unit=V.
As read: value=9.25 unit=V
